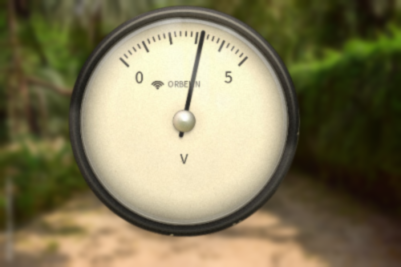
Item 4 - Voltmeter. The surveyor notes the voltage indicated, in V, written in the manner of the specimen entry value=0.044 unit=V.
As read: value=3.2 unit=V
